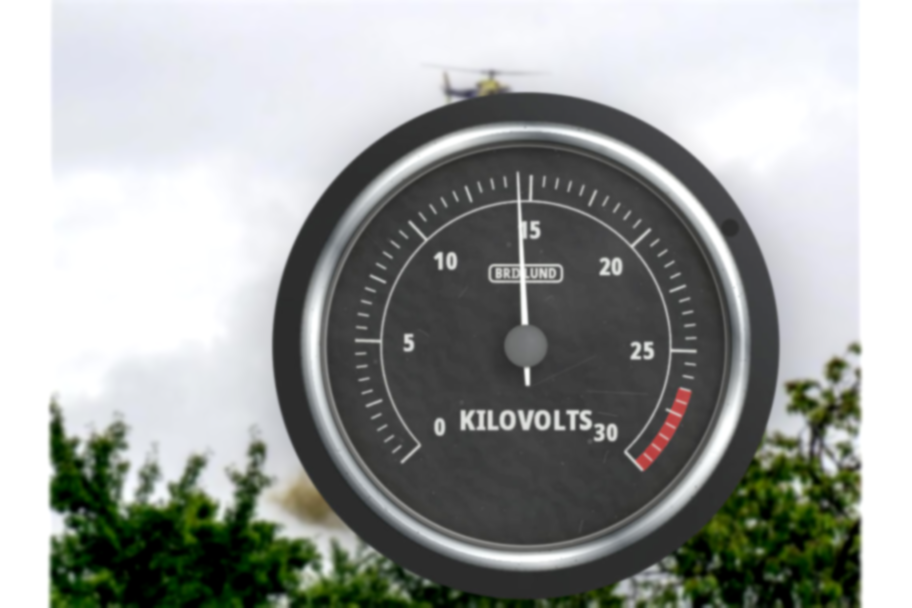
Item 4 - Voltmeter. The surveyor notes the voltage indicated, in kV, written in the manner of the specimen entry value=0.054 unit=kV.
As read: value=14.5 unit=kV
